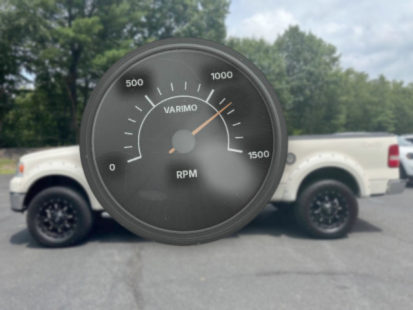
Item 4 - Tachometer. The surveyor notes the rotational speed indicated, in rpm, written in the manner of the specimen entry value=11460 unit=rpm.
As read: value=1150 unit=rpm
